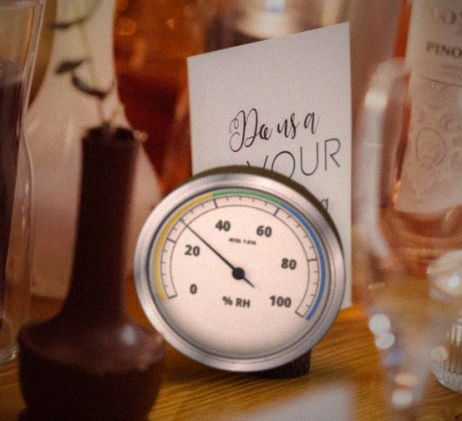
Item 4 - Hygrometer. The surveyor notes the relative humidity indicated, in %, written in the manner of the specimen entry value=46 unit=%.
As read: value=28 unit=%
